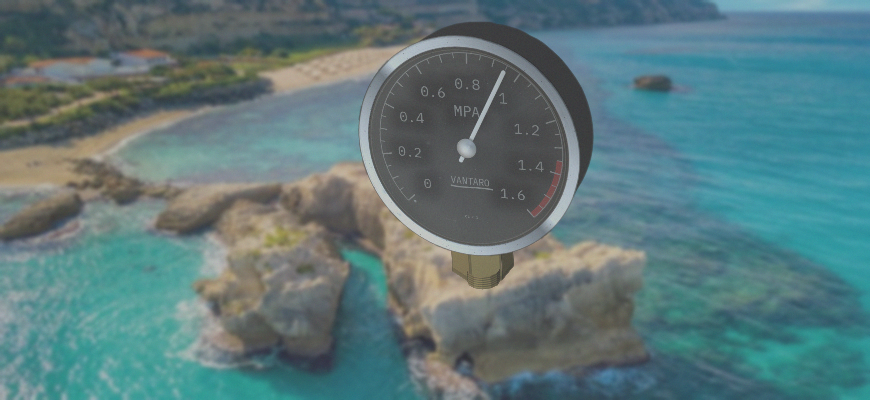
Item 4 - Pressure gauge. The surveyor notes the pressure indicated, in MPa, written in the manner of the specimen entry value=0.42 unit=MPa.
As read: value=0.95 unit=MPa
